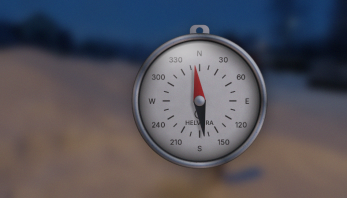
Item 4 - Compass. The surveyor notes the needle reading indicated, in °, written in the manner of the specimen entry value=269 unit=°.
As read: value=352.5 unit=°
